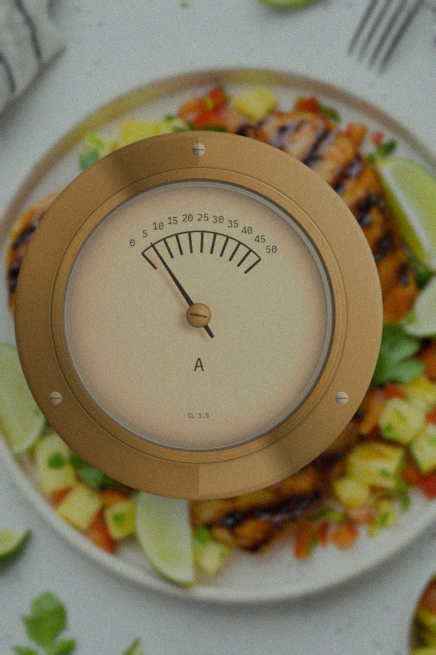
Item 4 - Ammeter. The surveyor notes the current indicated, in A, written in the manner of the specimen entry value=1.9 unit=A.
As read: value=5 unit=A
